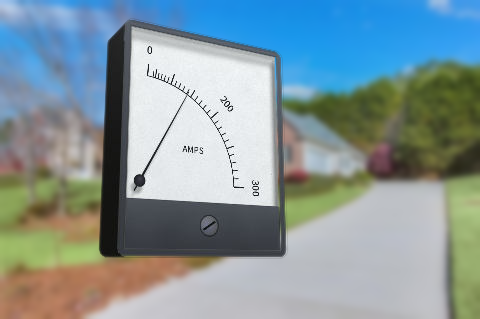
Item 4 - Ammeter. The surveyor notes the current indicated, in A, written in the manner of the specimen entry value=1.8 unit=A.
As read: value=140 unit=A
